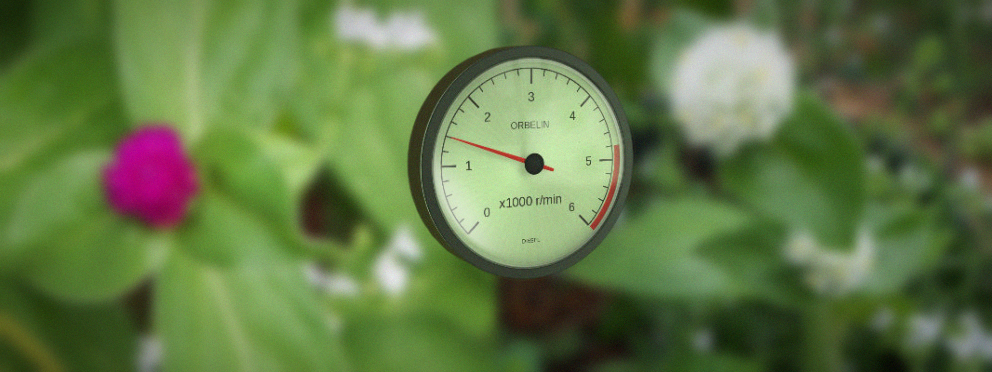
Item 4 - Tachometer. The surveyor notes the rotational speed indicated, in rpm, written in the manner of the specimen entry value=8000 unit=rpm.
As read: value=1400 unit=rpm
